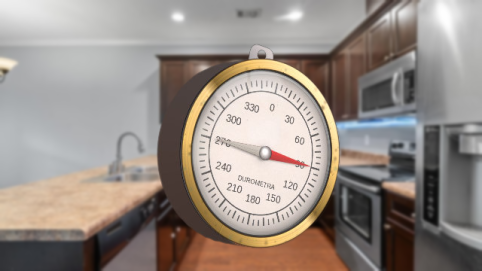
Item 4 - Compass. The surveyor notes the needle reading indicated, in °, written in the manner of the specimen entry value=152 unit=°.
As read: value=90 unit=°
